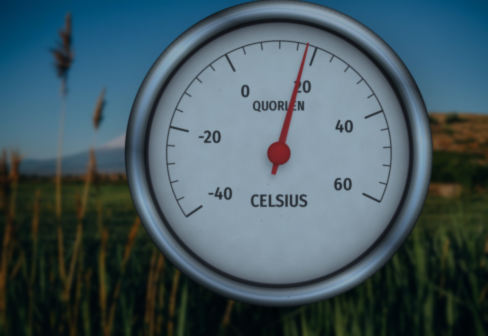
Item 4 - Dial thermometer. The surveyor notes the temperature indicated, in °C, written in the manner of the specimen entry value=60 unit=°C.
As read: value=18 unit=°C
